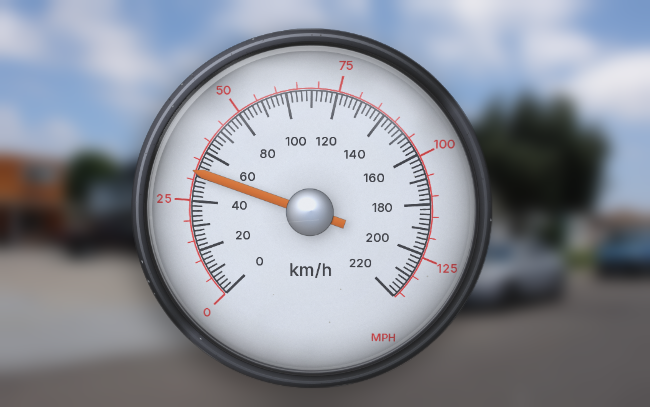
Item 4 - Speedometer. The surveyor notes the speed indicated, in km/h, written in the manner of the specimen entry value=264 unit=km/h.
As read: value=52 unit=km/h
